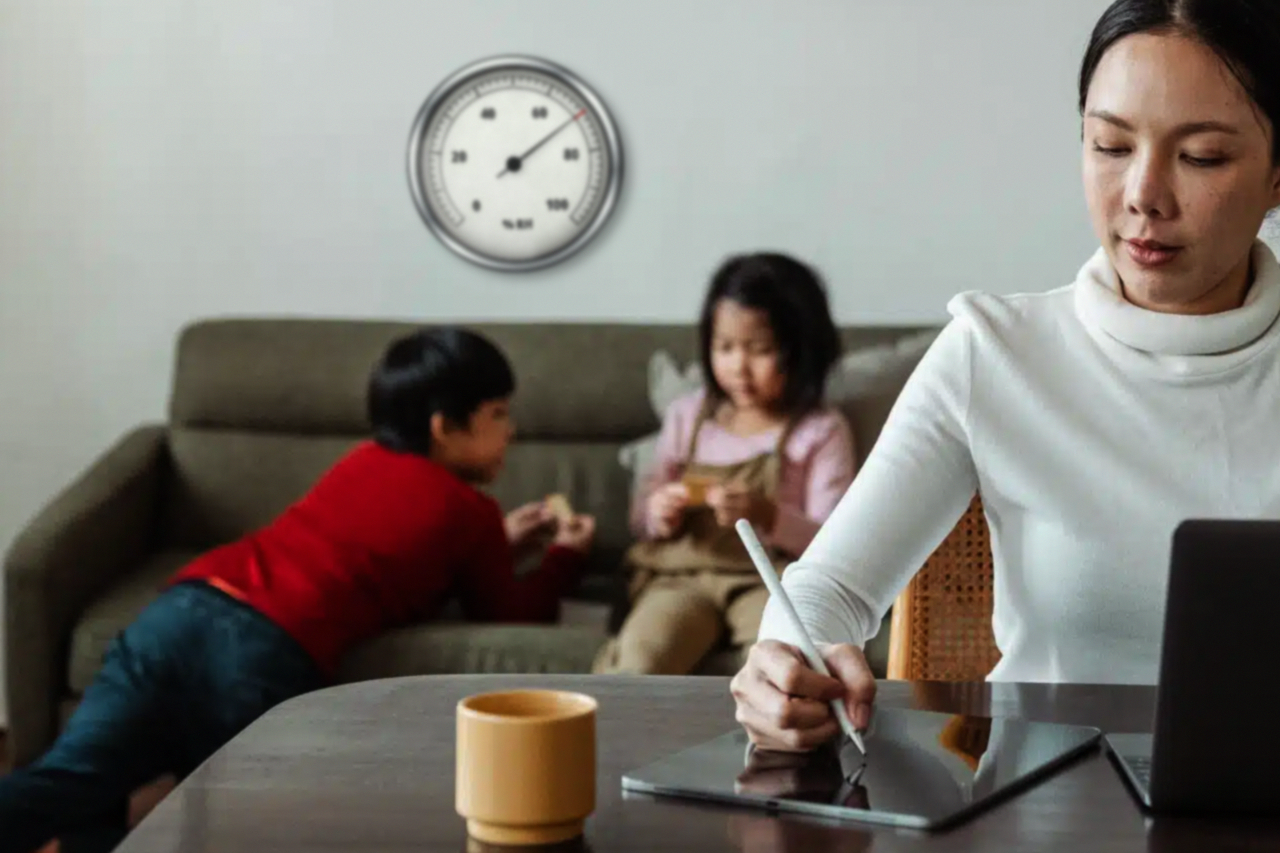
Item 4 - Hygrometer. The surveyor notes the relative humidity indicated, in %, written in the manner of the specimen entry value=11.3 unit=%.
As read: value=70 unit=%
